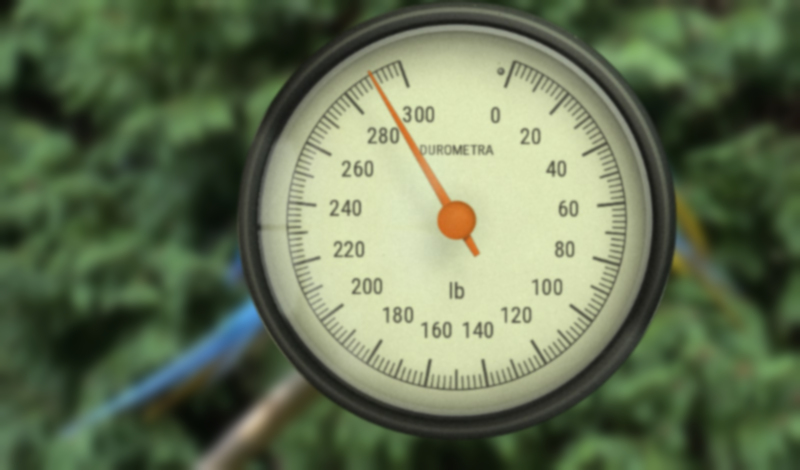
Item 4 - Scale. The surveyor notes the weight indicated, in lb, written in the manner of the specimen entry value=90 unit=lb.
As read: value=290 unit=lb
